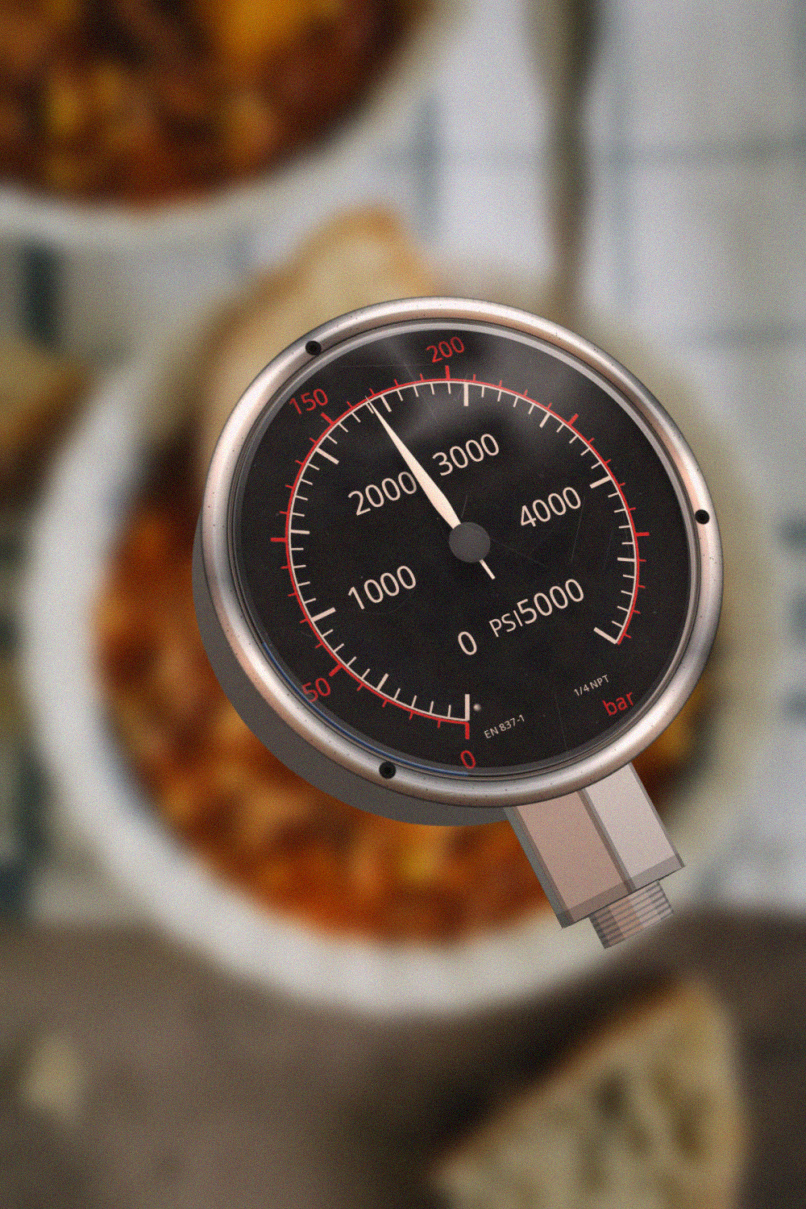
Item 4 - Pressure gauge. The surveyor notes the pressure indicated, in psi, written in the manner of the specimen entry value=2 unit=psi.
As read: value=2400 unit=psi
